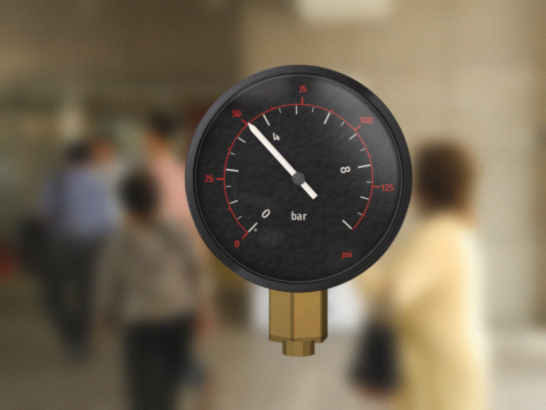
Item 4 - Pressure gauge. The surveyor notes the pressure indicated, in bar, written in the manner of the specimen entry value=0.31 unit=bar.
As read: value=3.5 unit=bar
